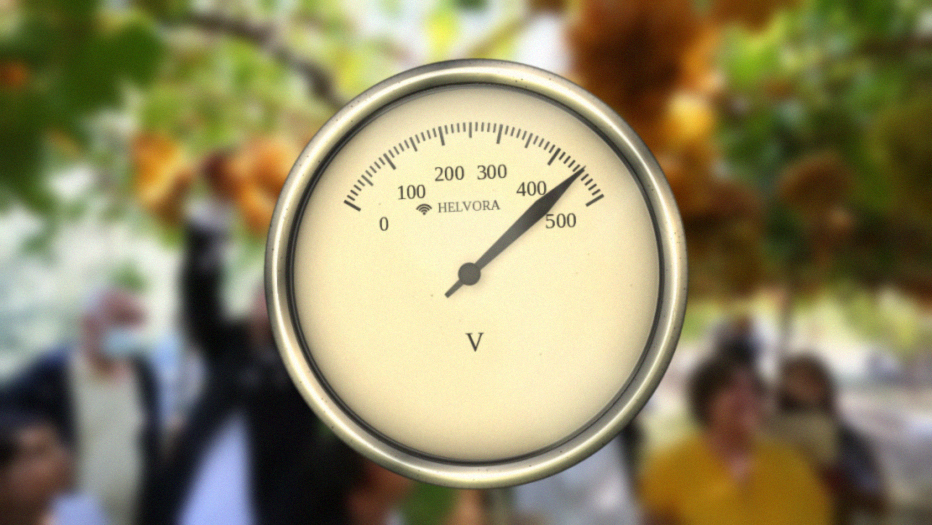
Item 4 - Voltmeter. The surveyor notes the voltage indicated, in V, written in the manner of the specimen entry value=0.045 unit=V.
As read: value=450 unit=V
